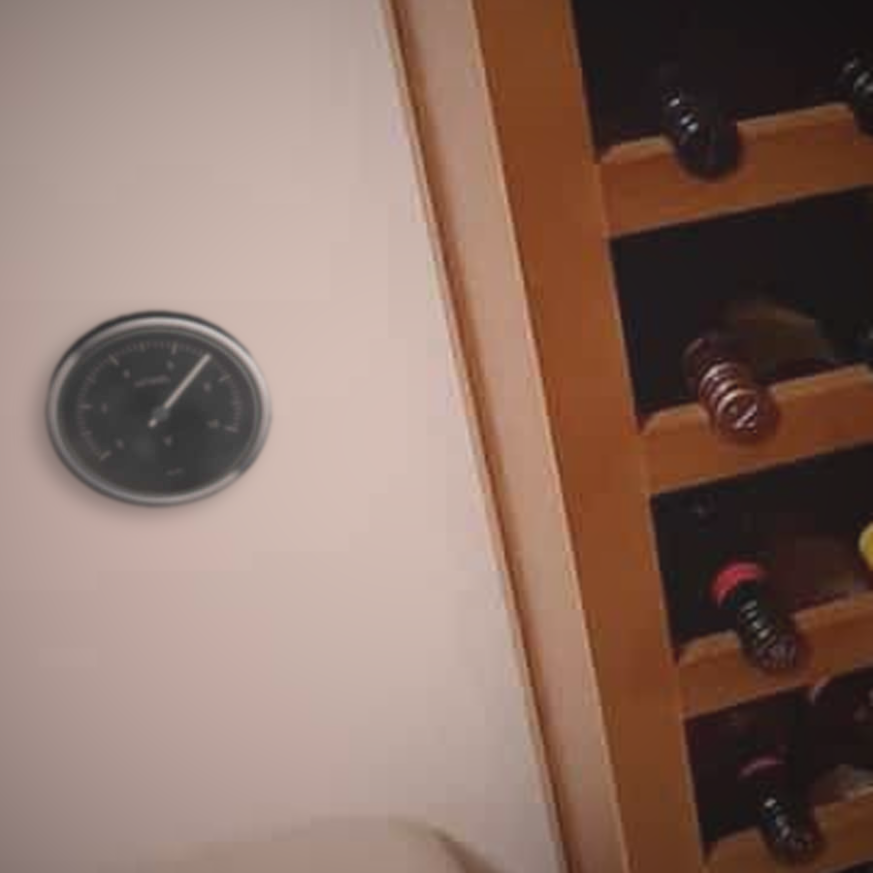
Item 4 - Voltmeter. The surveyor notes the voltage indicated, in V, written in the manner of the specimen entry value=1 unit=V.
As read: value=7 unit=V
